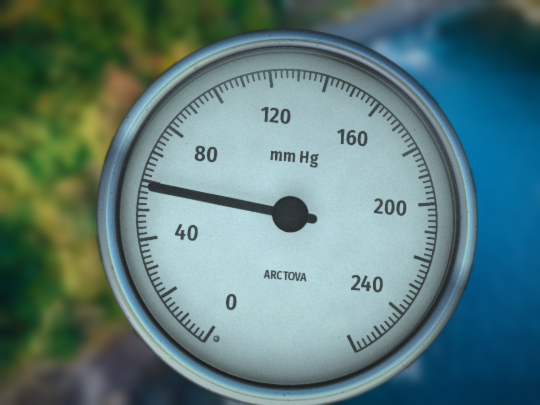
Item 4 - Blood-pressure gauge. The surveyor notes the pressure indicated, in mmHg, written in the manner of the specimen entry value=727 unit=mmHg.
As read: value=58 unit=mmHg
